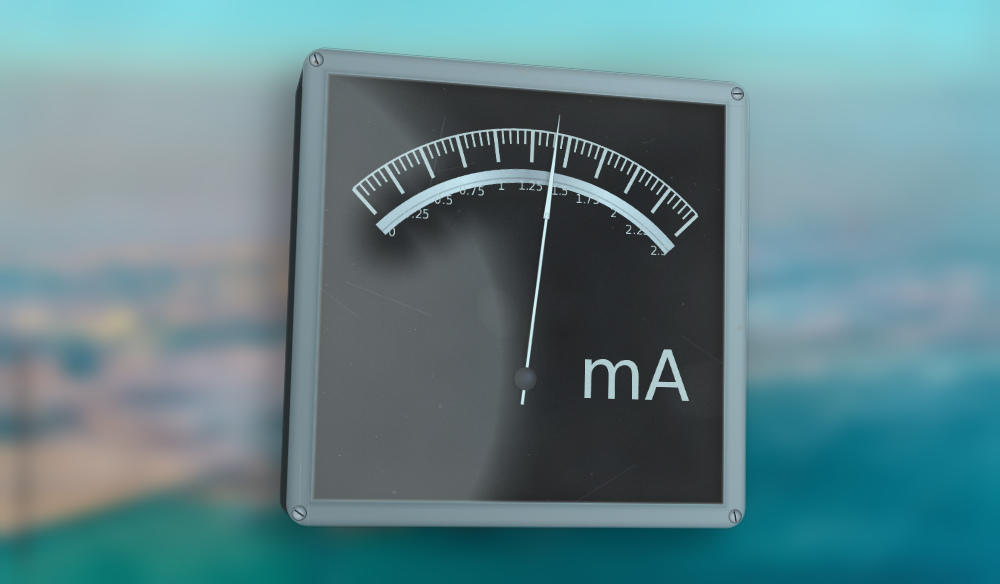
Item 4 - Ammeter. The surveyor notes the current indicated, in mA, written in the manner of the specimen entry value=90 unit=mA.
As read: value=1.4 unit=mA
